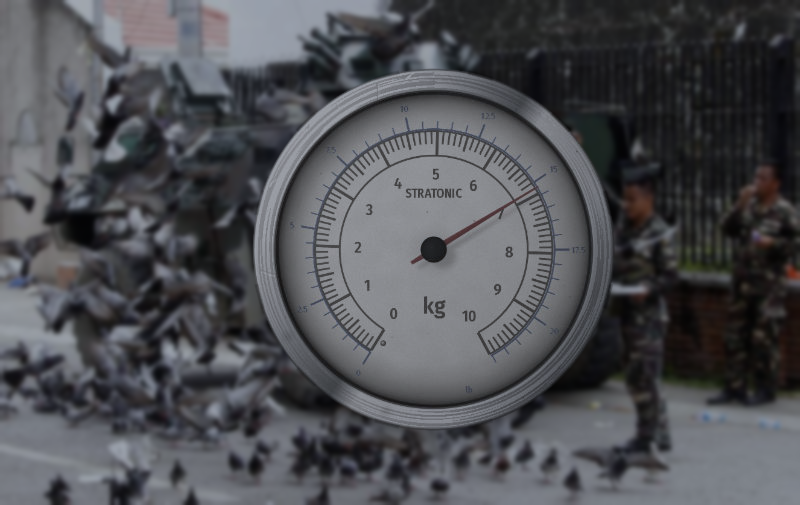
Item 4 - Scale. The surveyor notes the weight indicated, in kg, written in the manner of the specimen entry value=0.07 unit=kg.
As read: value=6.9 unit=kg
